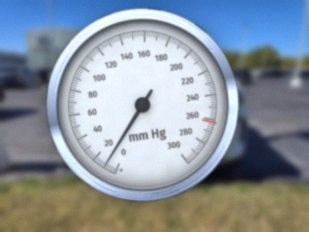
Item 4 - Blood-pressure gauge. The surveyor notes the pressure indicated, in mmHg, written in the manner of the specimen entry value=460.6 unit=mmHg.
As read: value=10 unit=mmHg
